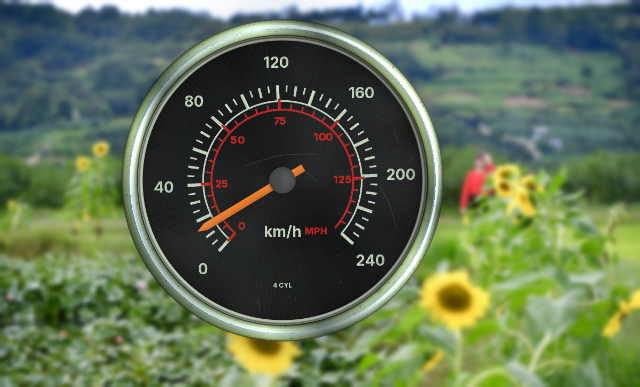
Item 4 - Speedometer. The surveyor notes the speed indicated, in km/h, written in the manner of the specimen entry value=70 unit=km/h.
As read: value=15 unit=km/h
